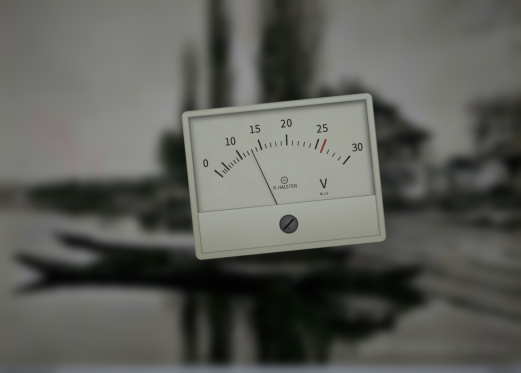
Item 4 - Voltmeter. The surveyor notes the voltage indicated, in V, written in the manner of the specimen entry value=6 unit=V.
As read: value=13 unit=V
